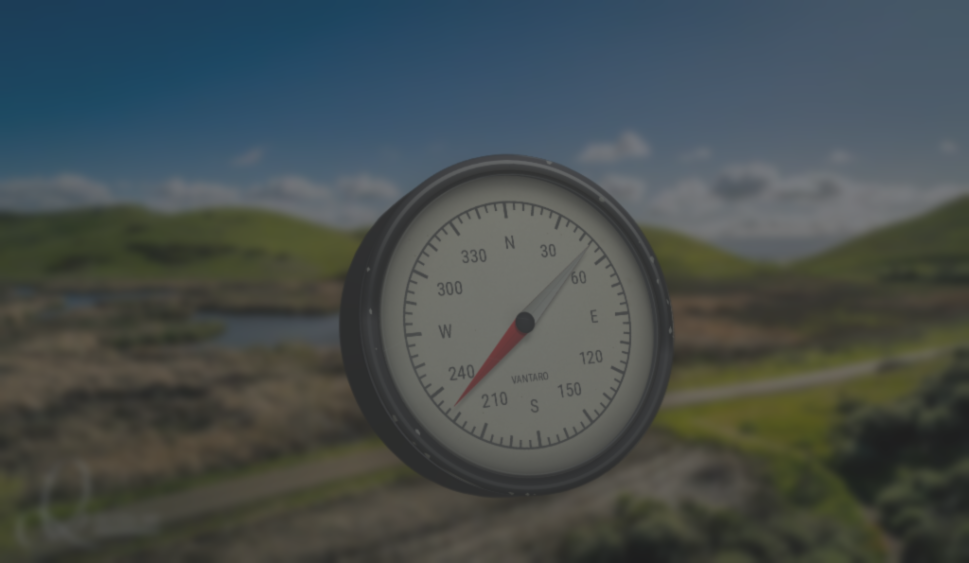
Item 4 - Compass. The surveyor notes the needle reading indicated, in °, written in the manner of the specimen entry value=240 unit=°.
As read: value=230 unit=°
